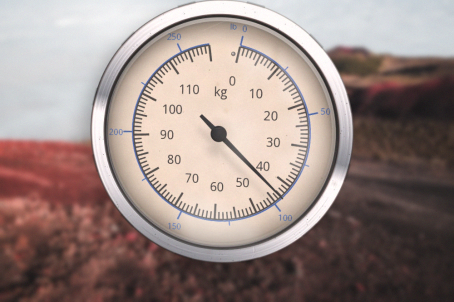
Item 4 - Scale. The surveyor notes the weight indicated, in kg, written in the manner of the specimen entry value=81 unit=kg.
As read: value=43 unit=kg
